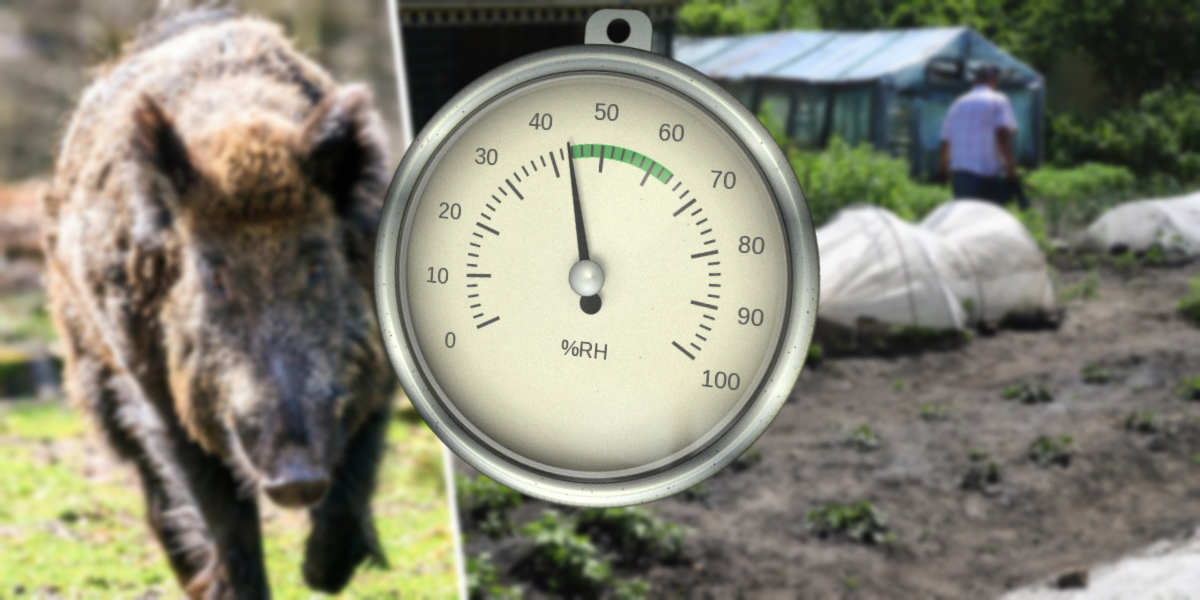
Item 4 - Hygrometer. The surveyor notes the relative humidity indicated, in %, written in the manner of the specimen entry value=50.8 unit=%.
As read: value=44 unit=%
